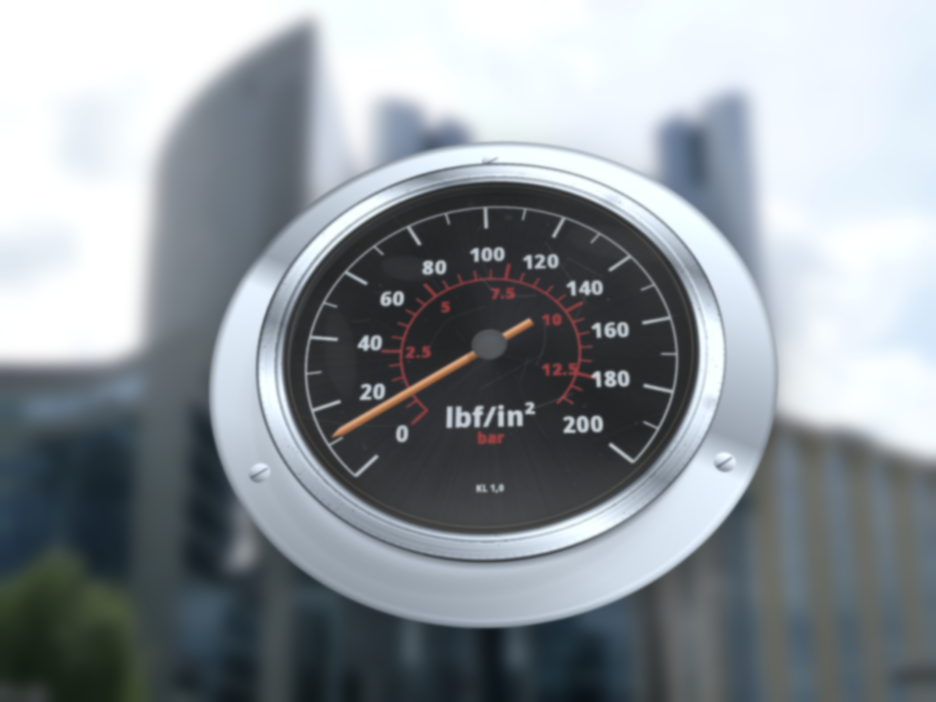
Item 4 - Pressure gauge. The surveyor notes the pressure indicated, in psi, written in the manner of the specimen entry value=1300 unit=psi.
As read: value=10 unit=psi
